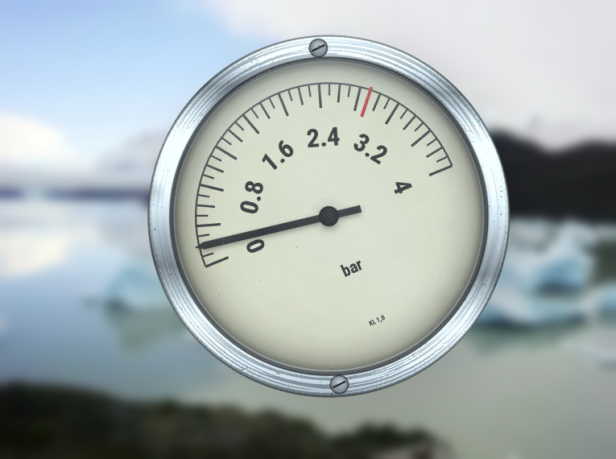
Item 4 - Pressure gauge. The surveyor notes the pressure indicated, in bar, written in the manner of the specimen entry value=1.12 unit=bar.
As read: value=0.2 unit=bar
